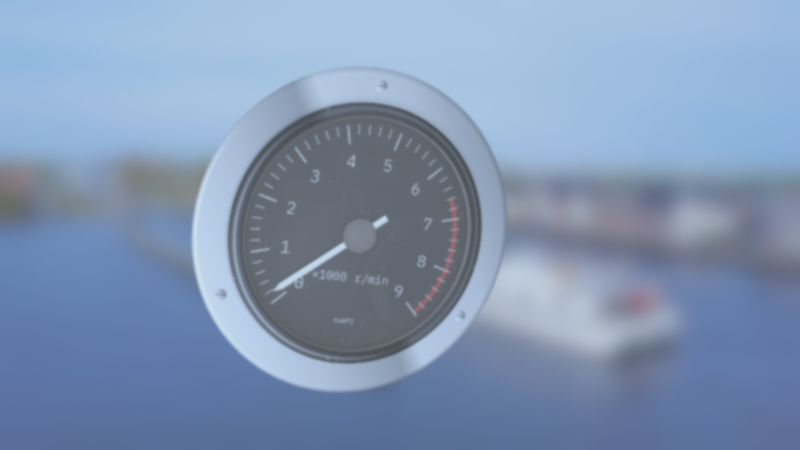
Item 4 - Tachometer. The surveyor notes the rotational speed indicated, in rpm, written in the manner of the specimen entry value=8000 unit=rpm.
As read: value=200 unit=rpm
